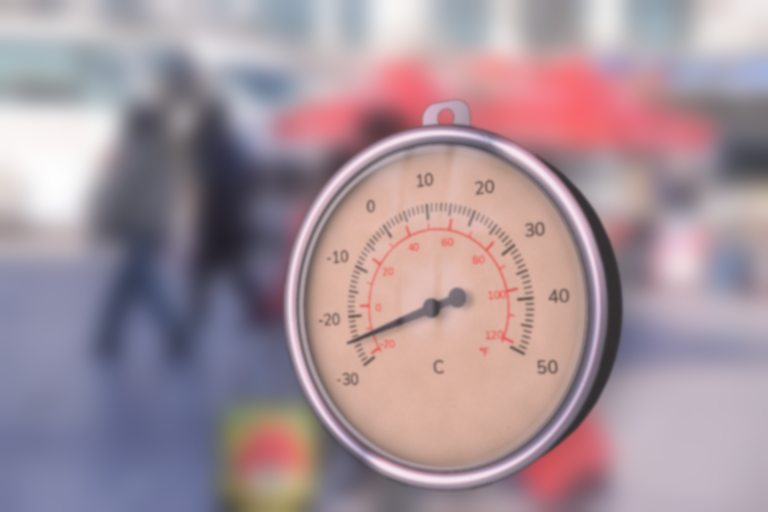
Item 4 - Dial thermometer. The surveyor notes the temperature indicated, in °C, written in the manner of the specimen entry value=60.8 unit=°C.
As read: value=-25 unit=°C
